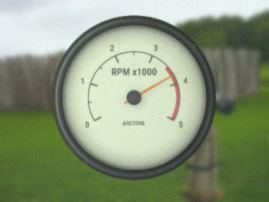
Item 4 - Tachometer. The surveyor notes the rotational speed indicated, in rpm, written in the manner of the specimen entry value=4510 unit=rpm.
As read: value=3750 unit=rpm
